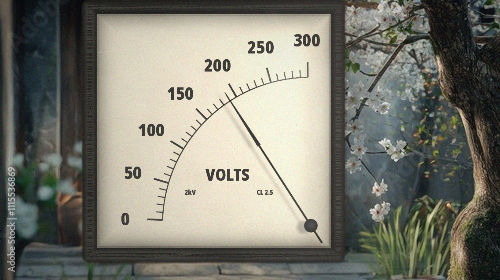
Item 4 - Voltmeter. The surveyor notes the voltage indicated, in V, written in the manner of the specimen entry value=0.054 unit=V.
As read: value=190 unit=V
